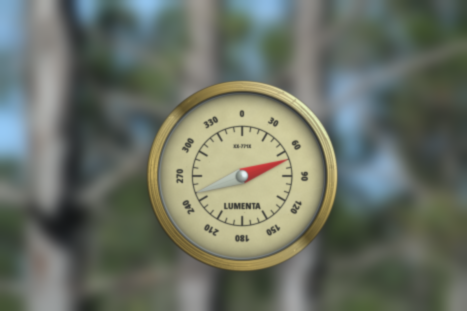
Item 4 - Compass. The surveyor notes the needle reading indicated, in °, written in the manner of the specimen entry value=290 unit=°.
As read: value=70 unit=°
